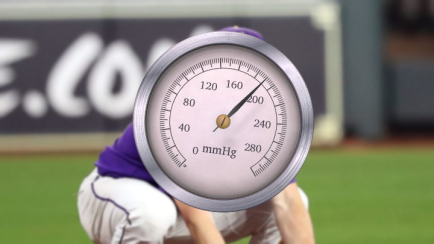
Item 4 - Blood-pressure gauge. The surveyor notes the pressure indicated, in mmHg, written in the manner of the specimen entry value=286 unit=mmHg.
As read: value=190 unit=mmHg
